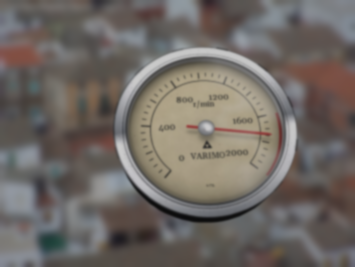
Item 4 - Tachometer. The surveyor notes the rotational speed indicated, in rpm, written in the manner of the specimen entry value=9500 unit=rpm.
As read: value=1750 unit=rpm
